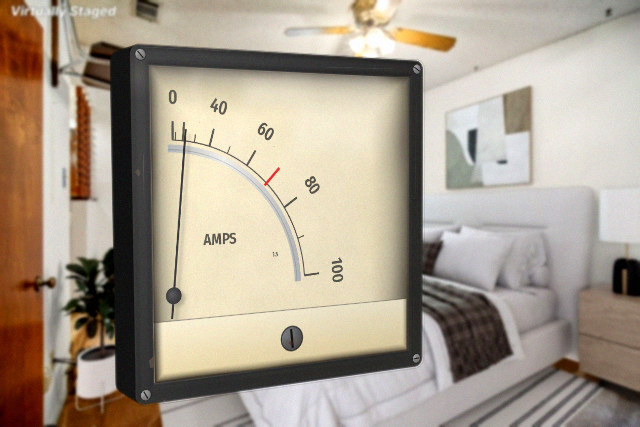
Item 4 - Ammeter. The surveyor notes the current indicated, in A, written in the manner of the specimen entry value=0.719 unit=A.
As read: value=20 unit=A
